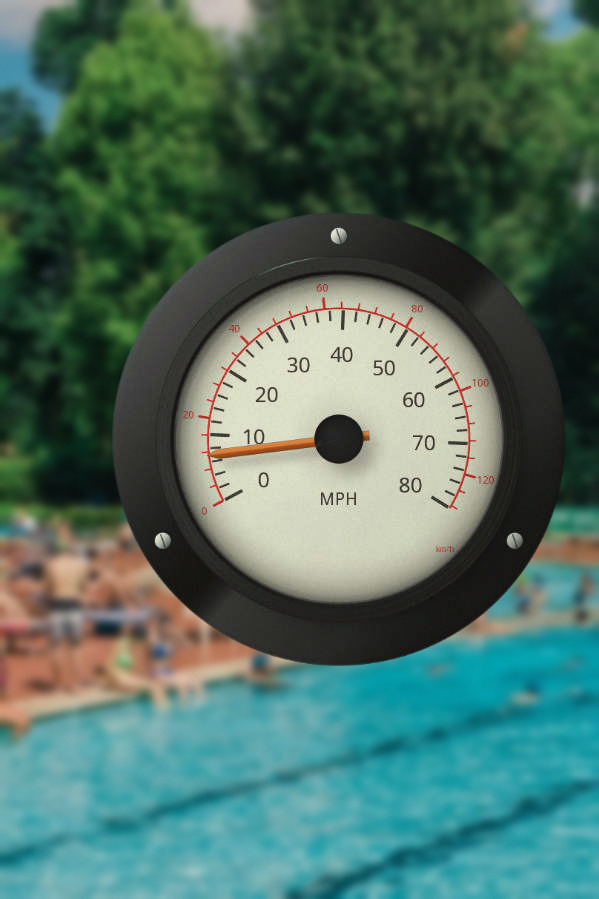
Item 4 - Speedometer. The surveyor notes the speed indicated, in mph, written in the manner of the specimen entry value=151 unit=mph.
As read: value=7 unit=mph
